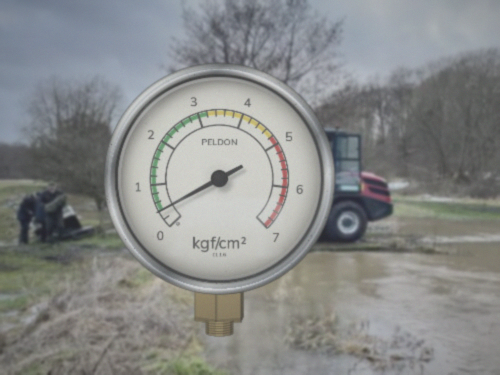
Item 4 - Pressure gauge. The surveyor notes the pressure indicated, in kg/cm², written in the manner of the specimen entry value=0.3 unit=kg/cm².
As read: value=0.4 unit=kg/cm²
